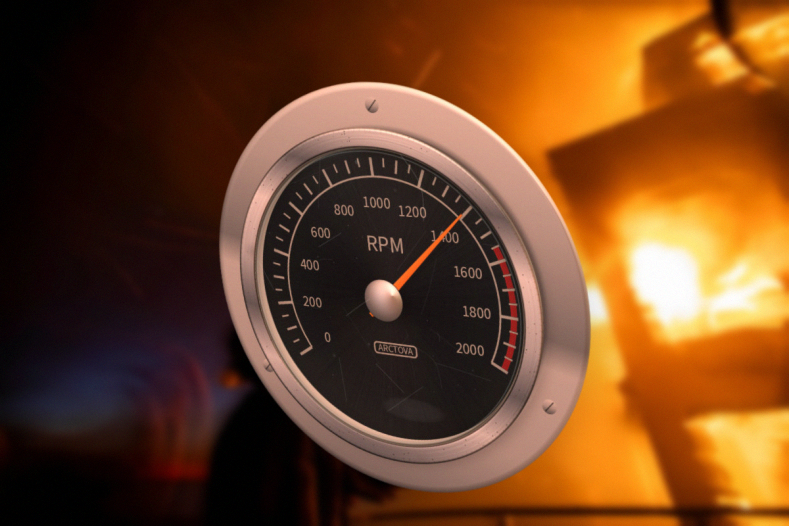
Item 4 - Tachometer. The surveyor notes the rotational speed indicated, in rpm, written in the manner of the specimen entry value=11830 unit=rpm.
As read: value=1400 unit=rpm
